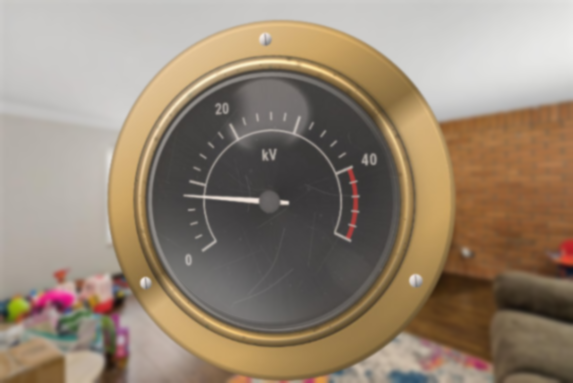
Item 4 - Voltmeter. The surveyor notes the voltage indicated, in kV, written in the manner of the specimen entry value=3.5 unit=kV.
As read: value=8 unit=kV
